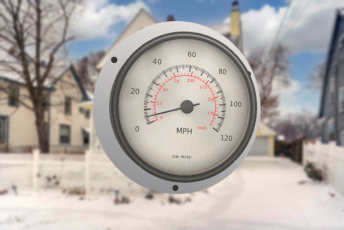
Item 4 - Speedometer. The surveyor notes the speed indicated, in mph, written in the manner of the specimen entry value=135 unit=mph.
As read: value=5 unit=mph
